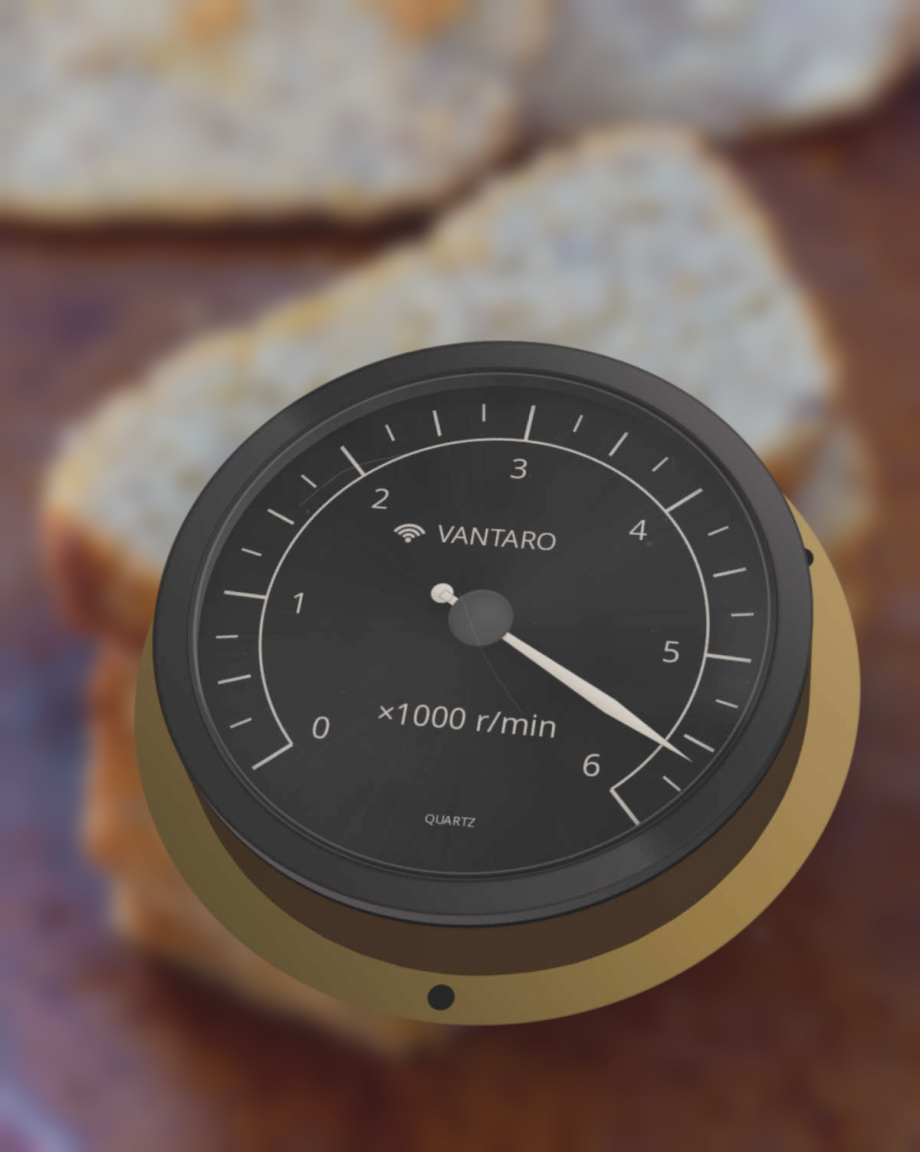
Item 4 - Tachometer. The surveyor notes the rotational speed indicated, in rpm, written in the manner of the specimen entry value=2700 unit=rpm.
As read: value=5625 unit=rpm
